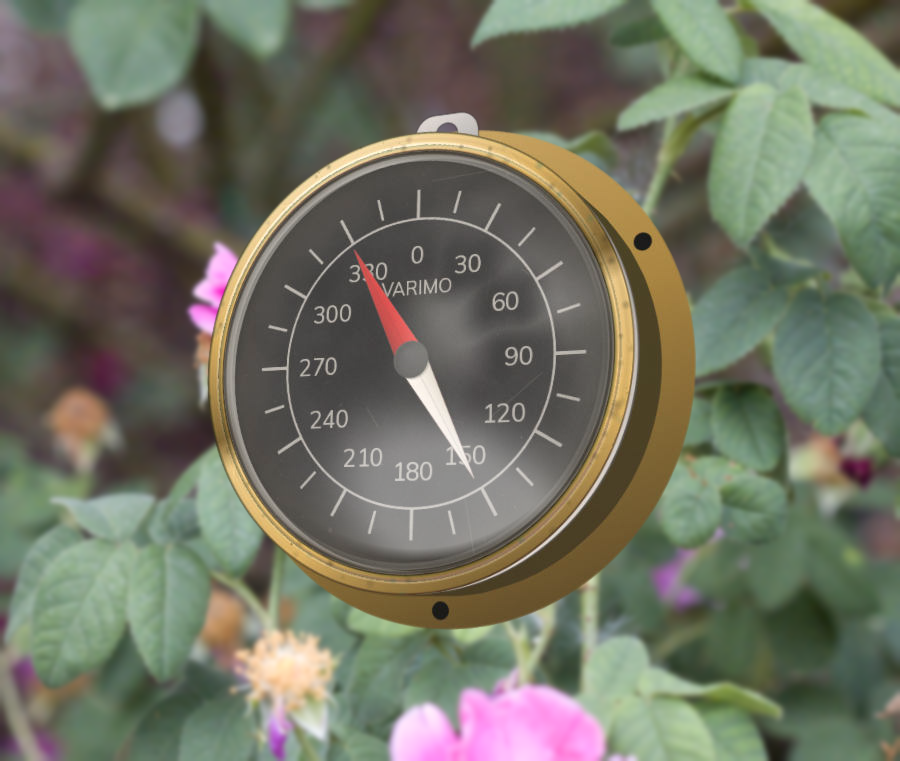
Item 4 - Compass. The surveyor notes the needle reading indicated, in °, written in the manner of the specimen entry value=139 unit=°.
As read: value=330 unit=°
